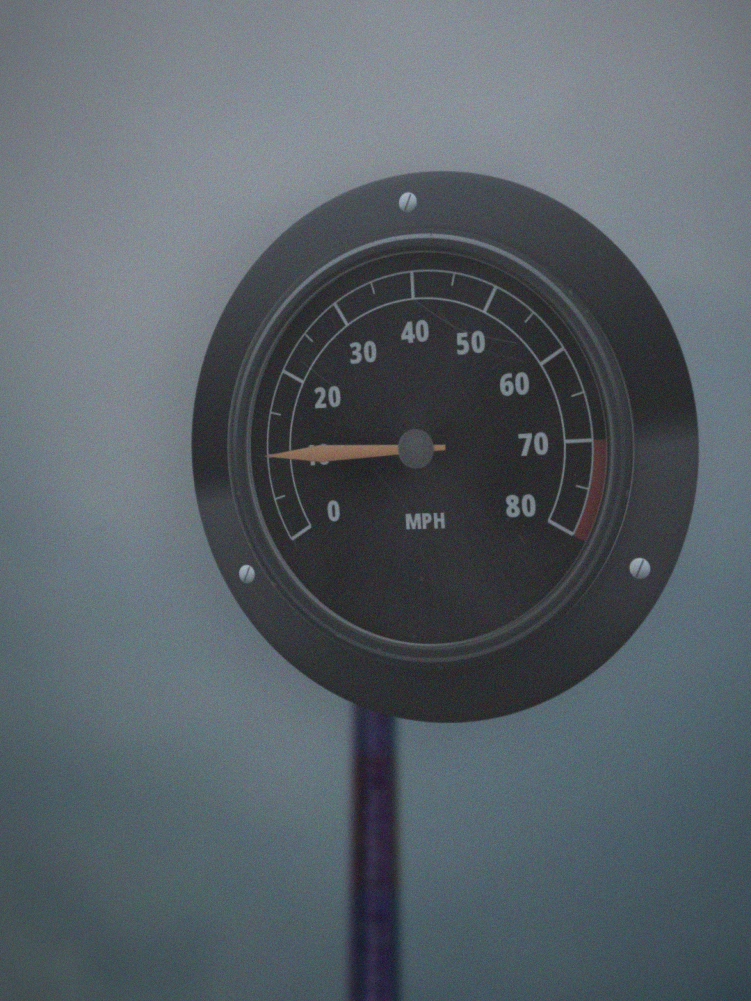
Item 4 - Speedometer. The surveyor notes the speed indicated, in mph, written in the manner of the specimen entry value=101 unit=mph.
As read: value=10 unit=mph
